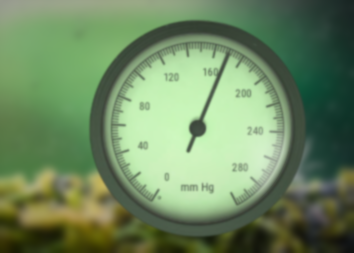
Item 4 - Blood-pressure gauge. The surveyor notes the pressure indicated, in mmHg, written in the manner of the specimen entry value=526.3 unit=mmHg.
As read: value=170 unit=mmHg
